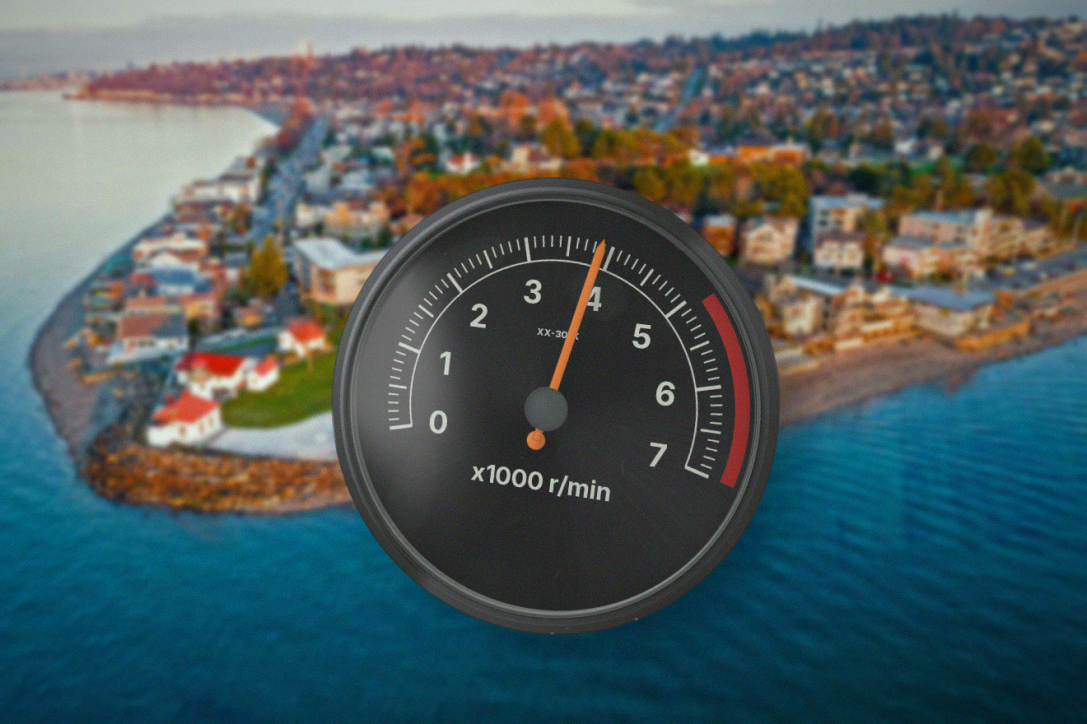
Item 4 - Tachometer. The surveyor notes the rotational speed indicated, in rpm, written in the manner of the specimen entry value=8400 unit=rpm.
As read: value=3900 unit=rpm
